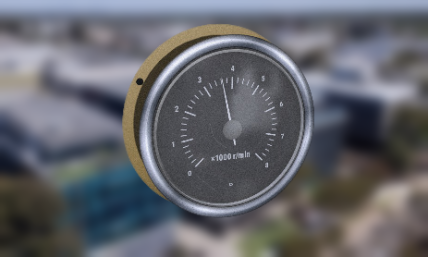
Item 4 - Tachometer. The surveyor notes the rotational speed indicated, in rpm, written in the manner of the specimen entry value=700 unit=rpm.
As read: value=3600 unit=rpm
